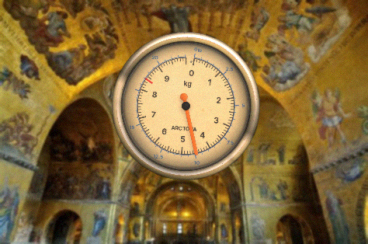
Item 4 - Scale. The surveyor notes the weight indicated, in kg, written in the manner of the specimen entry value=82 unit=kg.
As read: value=4.5 unit=kg
